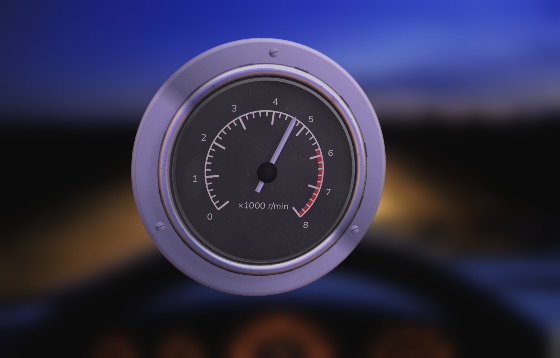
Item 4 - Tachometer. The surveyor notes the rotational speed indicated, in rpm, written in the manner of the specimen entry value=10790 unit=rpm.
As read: value=4600 unit=rpm
